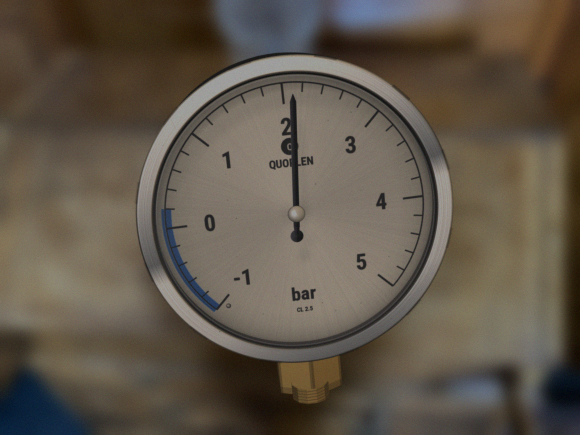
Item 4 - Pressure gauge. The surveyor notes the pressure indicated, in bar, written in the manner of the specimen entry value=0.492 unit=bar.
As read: value=2.1 unit=bar
